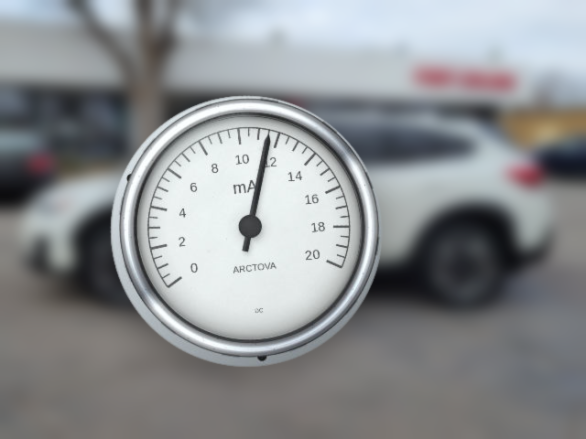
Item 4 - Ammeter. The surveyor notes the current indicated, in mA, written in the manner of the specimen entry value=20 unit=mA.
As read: value=11.5 unit=mA
